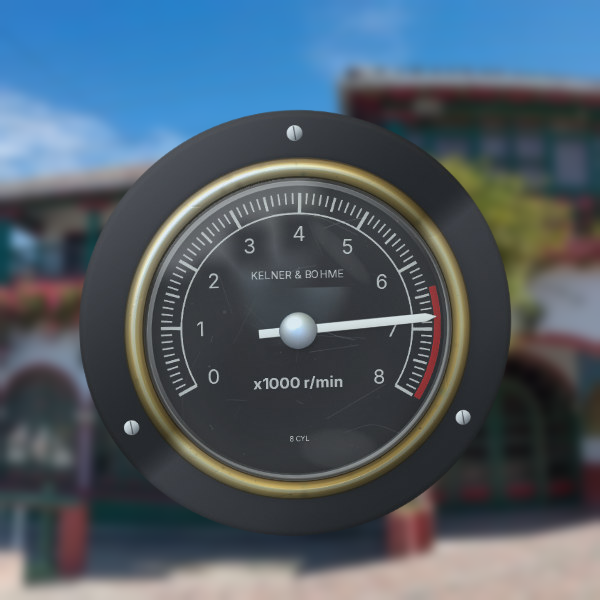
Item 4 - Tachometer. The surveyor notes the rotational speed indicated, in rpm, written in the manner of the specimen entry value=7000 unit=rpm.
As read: value=6800 unit=rpm
